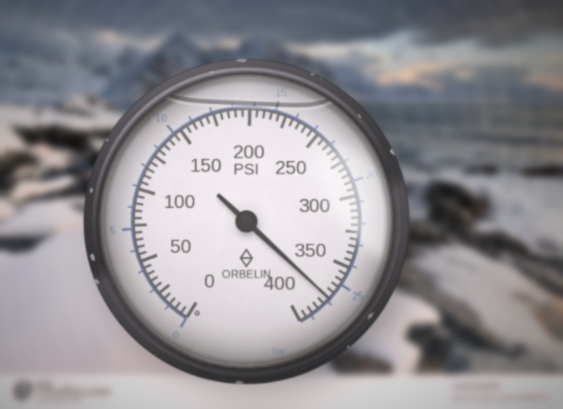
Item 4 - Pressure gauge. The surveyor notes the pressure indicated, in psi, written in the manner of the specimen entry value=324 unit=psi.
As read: value=375 unit=psi
